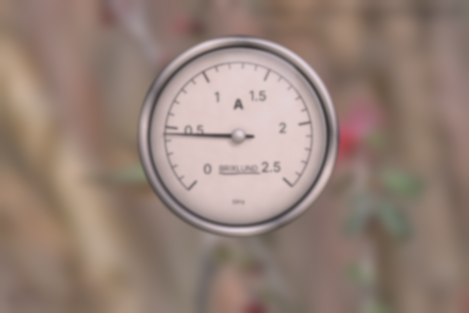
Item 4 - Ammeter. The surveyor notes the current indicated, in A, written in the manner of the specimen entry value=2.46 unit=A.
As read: value=0.45 unit=A
